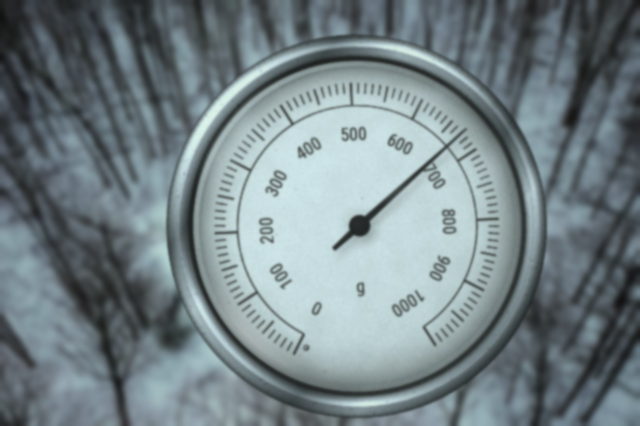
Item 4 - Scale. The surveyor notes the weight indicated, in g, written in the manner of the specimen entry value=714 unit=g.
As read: value=670 unit=g
